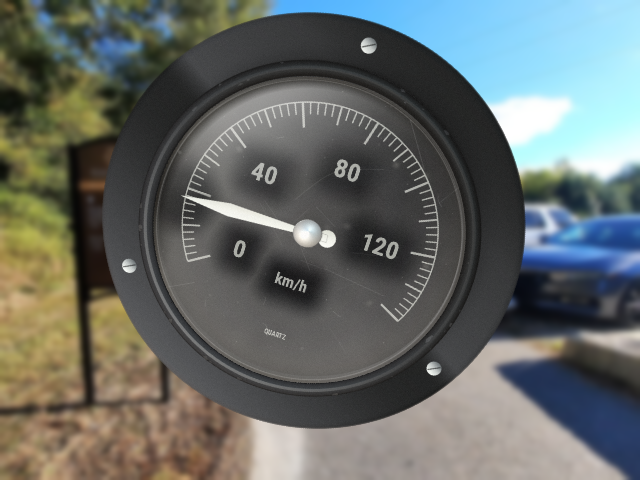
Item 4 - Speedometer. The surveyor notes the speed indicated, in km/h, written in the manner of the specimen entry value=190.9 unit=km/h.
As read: value=18 unit=km/h
